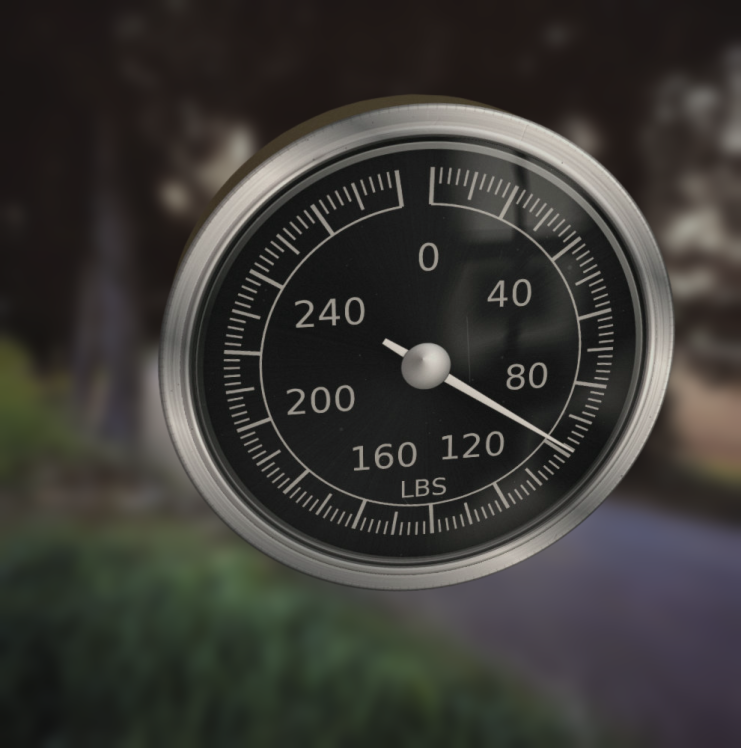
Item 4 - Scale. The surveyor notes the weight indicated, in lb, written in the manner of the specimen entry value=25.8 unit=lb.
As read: value=98 unit=lb
